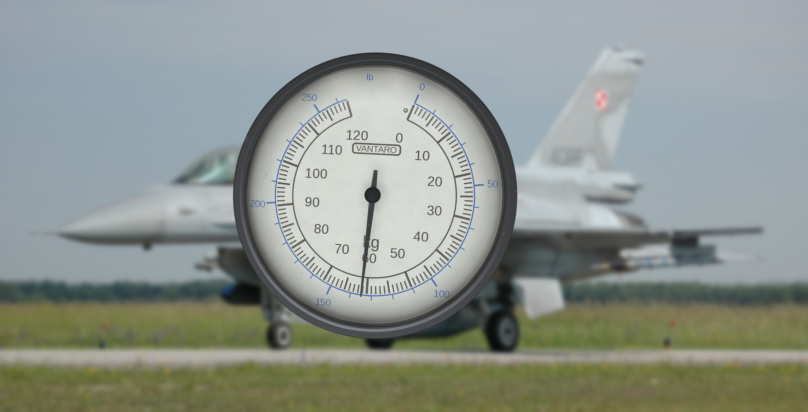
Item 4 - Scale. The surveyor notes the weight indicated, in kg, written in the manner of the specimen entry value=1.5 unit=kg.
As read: value=61 unit=kg
